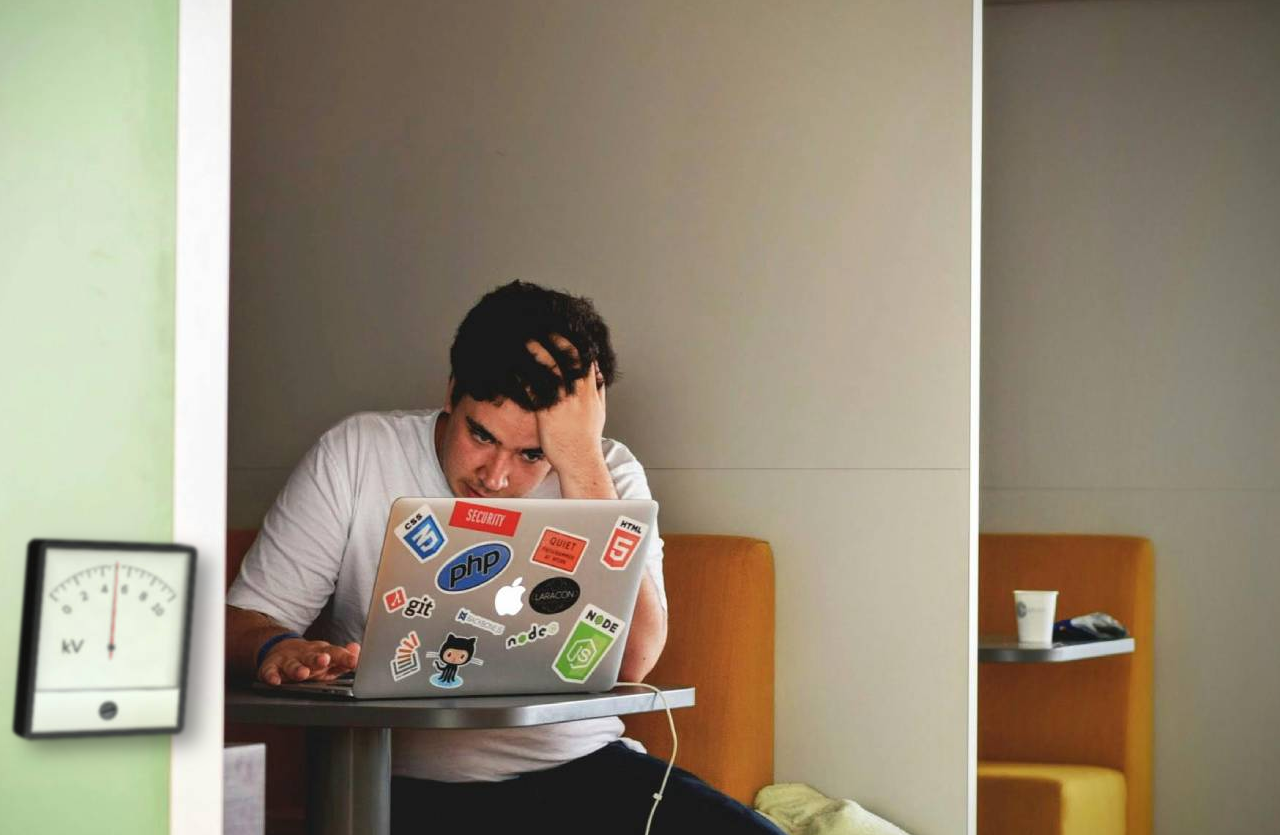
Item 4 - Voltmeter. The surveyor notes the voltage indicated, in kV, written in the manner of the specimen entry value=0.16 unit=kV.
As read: value=5 unit=kV
